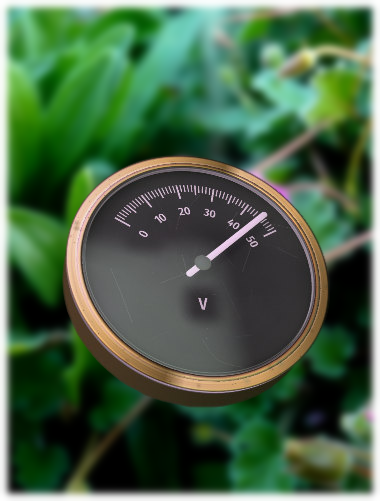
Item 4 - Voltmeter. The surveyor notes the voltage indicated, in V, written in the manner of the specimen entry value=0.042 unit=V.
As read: value=45 unit=V
